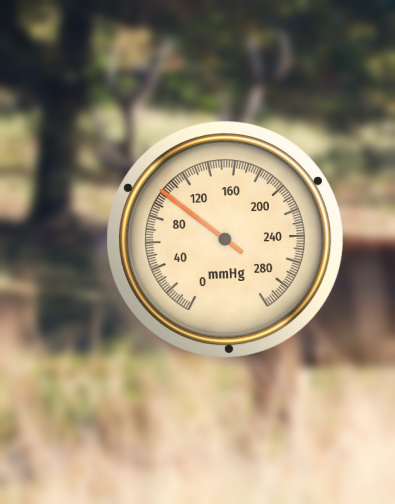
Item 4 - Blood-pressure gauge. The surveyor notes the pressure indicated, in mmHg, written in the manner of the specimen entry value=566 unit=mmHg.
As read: value=100 unit=mmHg
